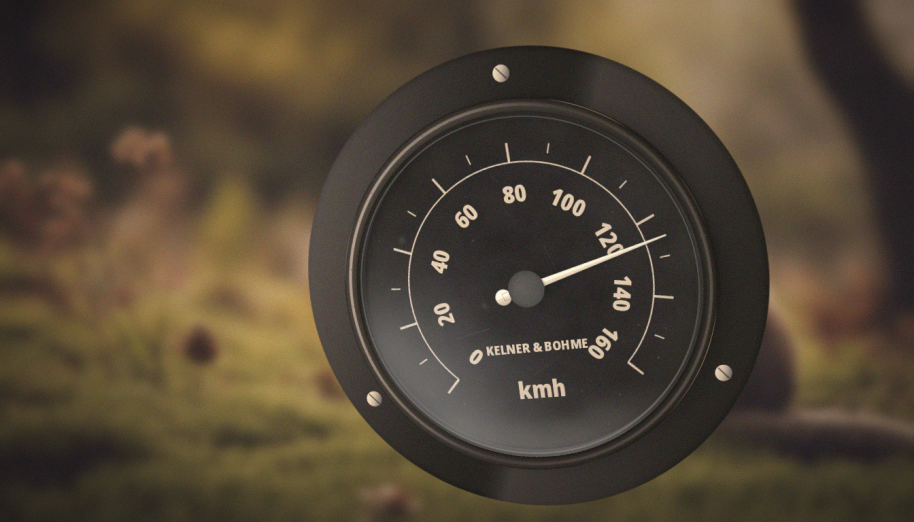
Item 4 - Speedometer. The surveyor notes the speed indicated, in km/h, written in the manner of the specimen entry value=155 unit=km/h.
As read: value=125 unit=km/h
